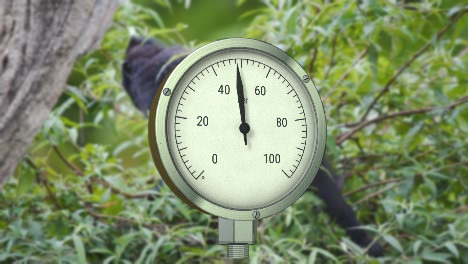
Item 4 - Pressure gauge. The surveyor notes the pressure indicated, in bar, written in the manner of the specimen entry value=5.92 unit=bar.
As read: value=48 unit=bar
